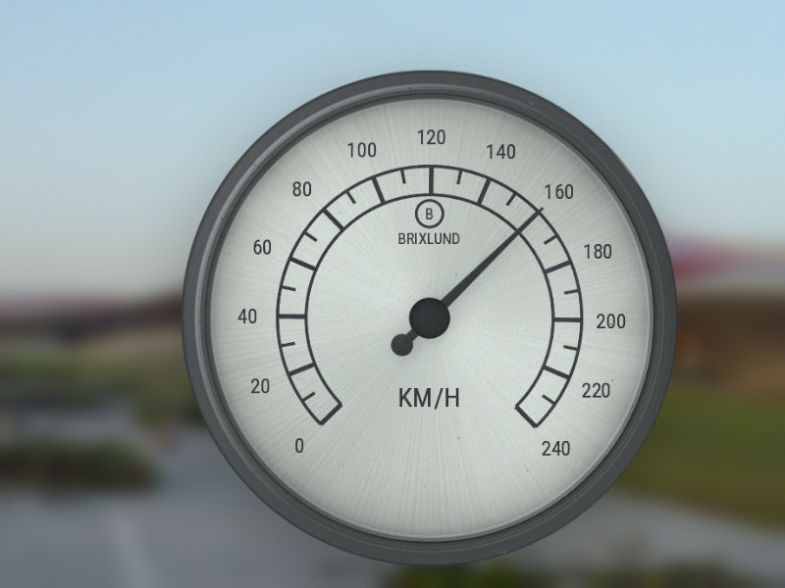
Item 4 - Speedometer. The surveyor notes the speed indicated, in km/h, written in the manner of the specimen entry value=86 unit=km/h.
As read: value=160 unit=km/h
